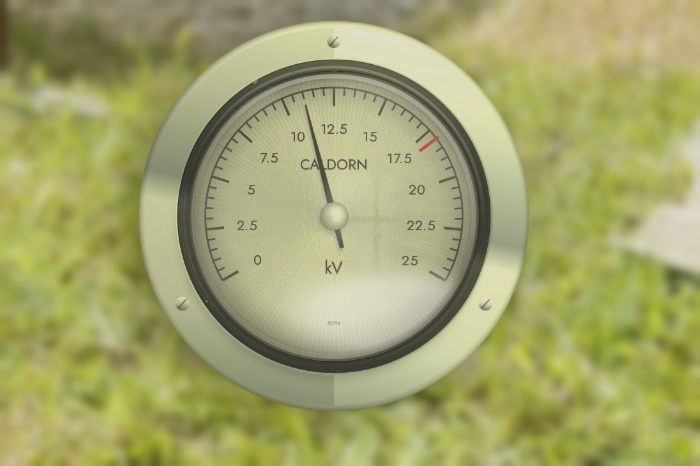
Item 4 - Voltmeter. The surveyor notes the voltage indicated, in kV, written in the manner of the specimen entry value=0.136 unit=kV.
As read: value=11 unit=kV
